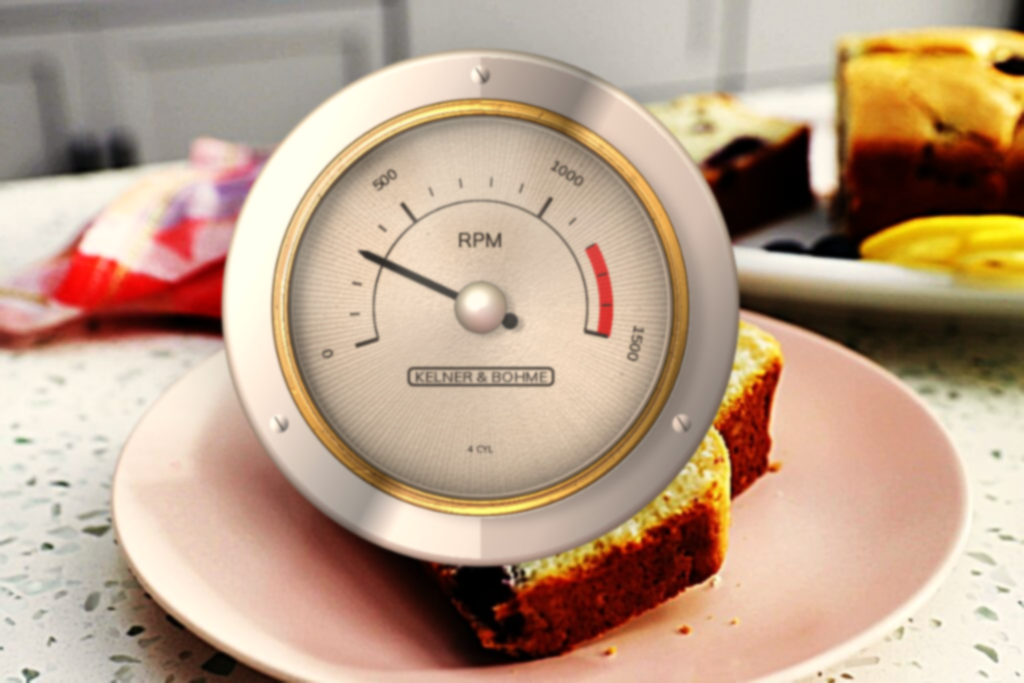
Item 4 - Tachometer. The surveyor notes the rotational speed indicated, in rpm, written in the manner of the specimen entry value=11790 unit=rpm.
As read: value=300 unit=rpm
